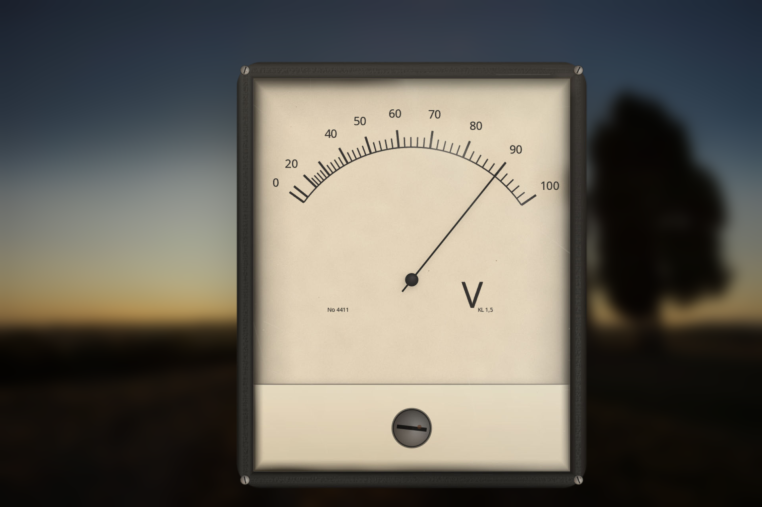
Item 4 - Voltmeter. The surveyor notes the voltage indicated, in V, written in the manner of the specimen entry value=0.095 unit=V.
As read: value=90 unit=V
